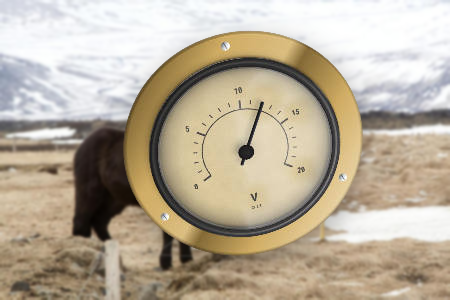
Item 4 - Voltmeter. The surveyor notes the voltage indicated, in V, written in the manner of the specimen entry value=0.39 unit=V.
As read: value=12 unit=V
